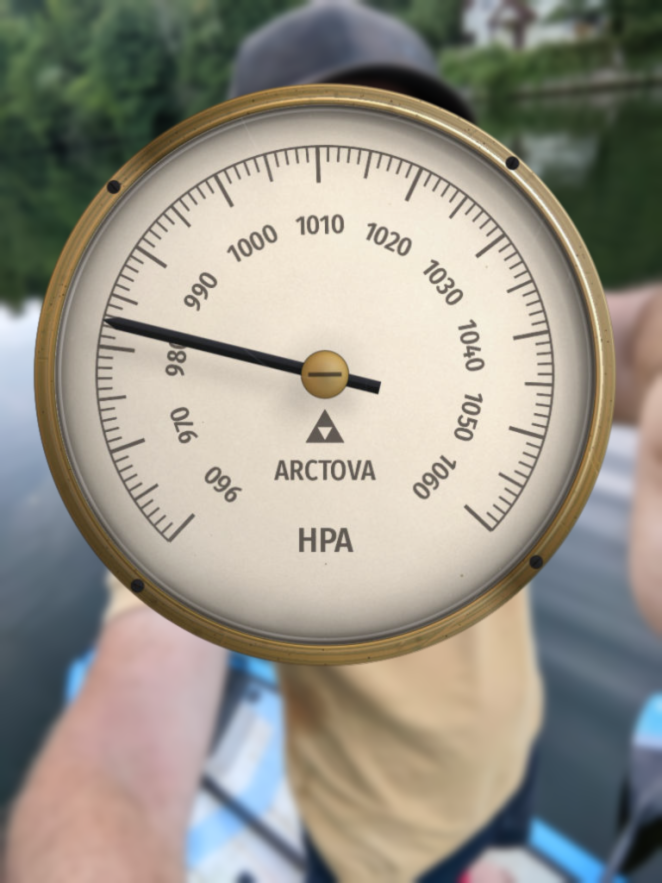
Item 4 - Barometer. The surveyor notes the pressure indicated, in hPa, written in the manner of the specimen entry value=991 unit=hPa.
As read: value=982.5 unit=hPa
